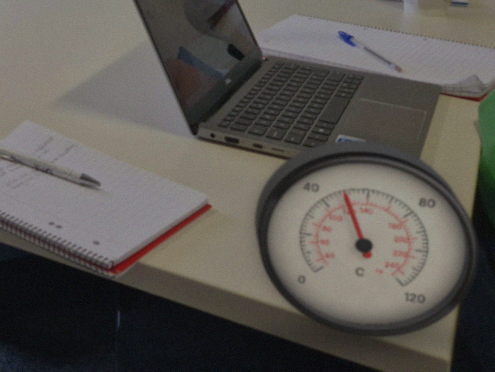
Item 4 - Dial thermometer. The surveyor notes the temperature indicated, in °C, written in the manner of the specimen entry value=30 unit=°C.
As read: value=50 unit=°C
